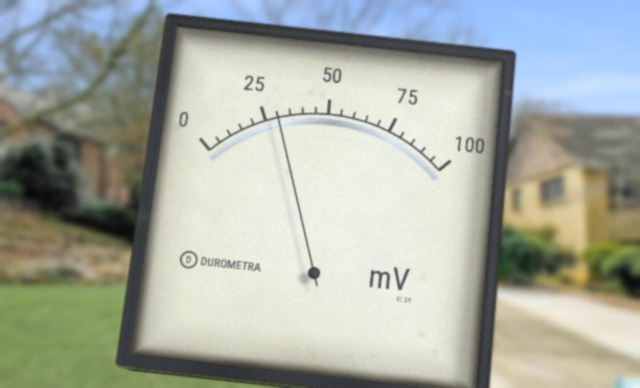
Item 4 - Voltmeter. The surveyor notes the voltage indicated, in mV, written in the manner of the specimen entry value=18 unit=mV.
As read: value=30 unit=mV
